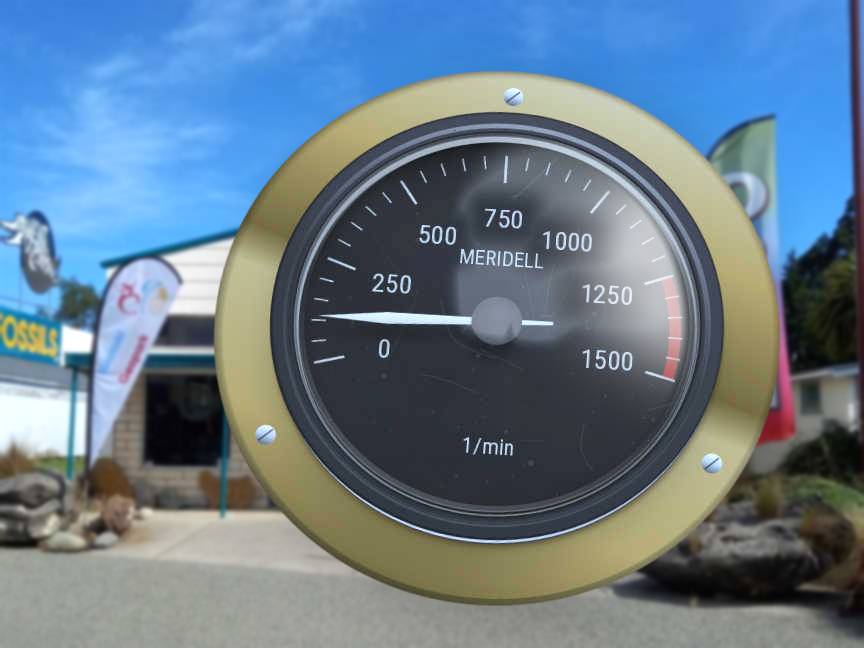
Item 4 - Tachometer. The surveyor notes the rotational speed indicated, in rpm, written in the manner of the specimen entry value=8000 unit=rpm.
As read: value=100 unit=rpm
